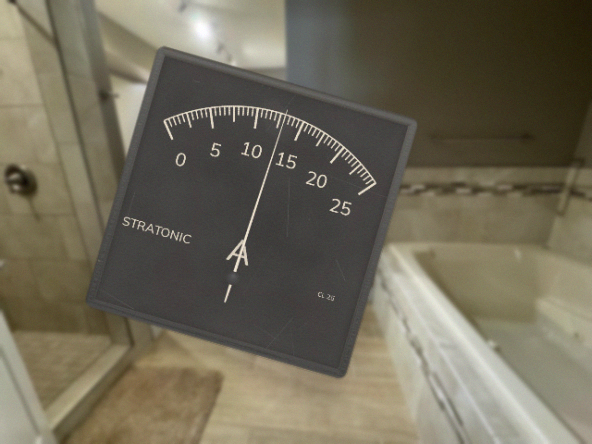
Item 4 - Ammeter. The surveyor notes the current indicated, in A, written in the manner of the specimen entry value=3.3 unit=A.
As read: value=13 unit=A
